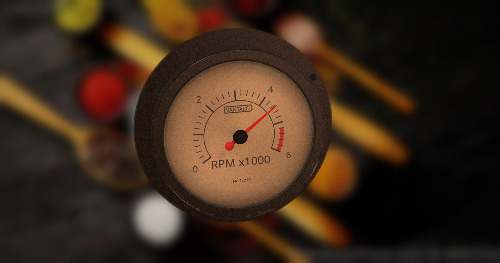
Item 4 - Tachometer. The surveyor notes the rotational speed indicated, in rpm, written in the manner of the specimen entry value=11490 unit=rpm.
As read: value=4400 unit=rpm
